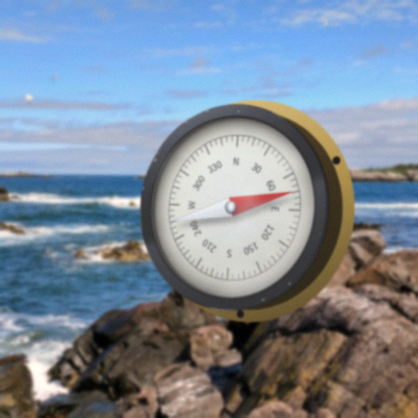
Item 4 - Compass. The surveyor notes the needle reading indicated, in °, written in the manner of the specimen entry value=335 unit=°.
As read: value=75 unit=°
